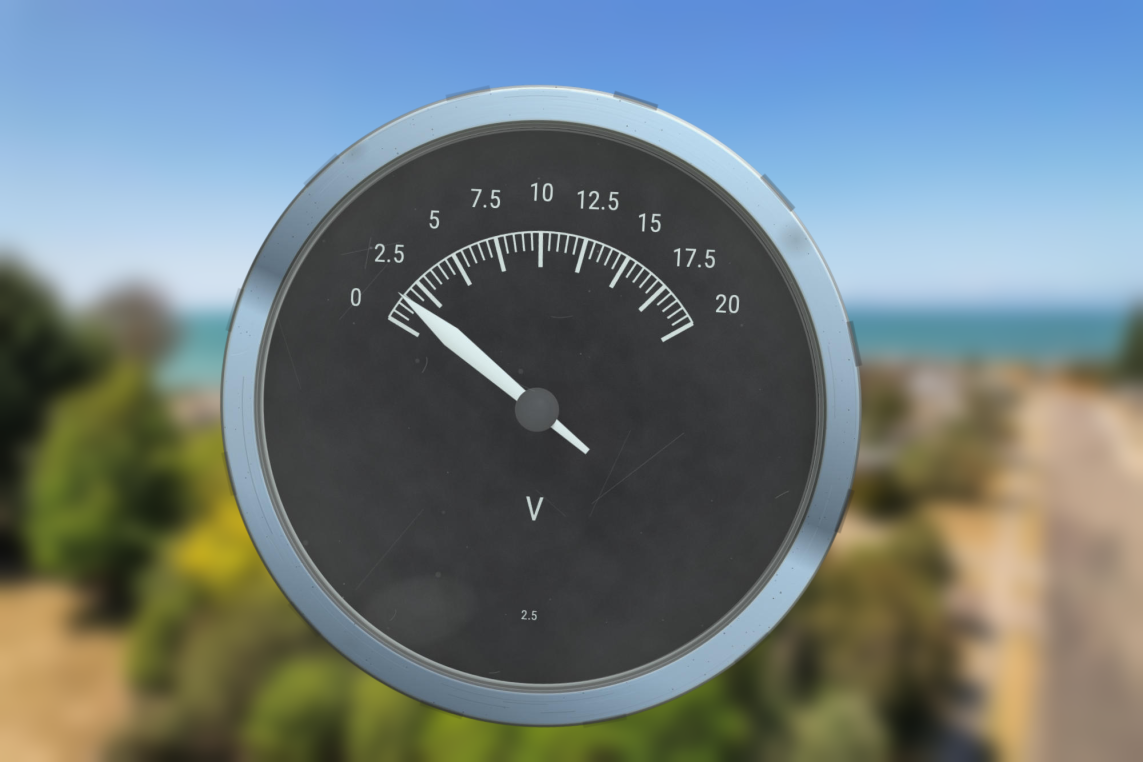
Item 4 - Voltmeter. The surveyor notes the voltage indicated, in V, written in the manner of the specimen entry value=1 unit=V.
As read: value=1.5 unit=V
